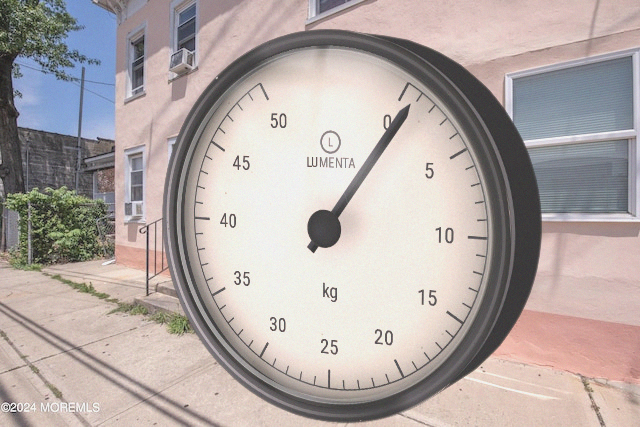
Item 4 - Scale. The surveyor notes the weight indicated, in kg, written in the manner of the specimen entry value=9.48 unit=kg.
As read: value=1 unit=kg
